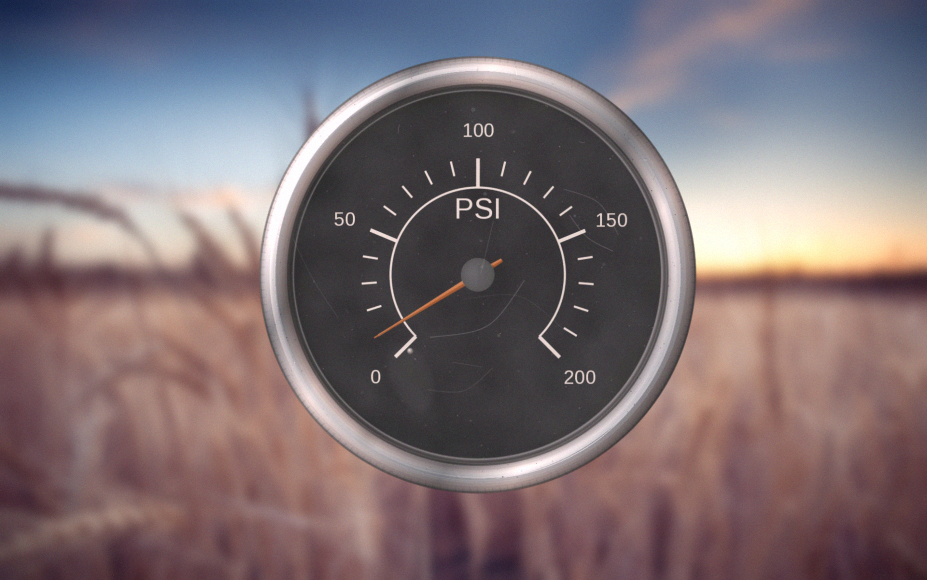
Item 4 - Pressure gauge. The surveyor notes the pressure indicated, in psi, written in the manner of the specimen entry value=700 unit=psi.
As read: value=10 unit=psi
